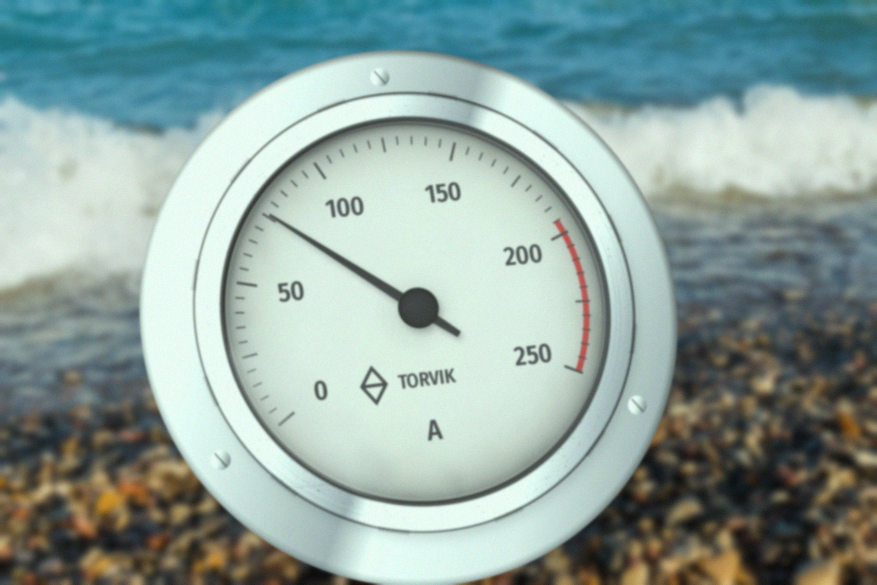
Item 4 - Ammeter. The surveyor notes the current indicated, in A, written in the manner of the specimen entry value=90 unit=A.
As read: value=75 unit=A
